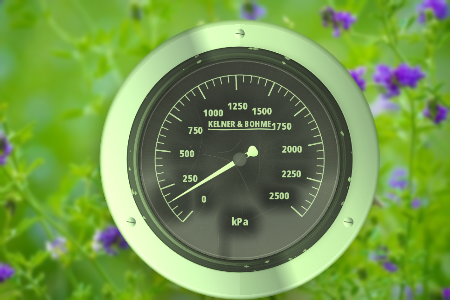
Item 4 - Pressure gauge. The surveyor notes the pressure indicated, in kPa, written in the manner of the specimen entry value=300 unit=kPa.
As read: value=150 unit=kPa
